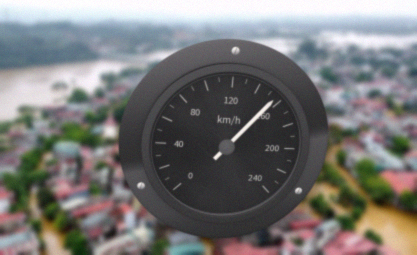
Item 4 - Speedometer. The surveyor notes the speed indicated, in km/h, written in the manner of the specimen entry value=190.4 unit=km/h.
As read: value=155 unit=km/h
